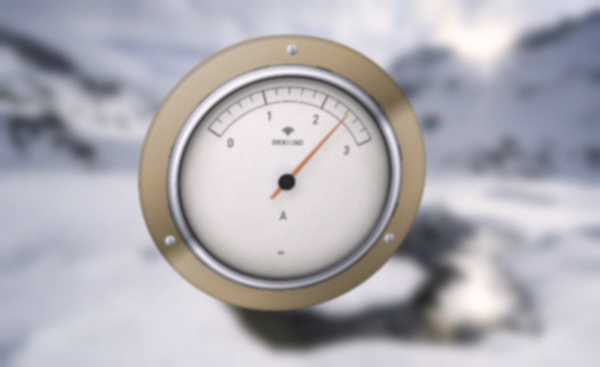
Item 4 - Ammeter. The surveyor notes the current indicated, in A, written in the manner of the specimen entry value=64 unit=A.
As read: value=2.4 unit=A
